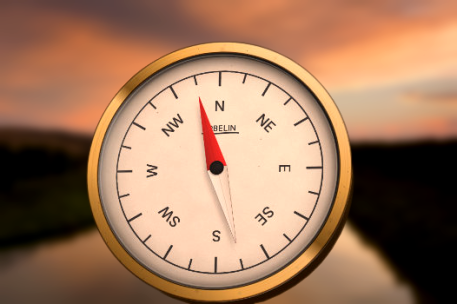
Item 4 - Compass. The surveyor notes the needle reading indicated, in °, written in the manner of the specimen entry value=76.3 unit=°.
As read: value=345 unit=°
